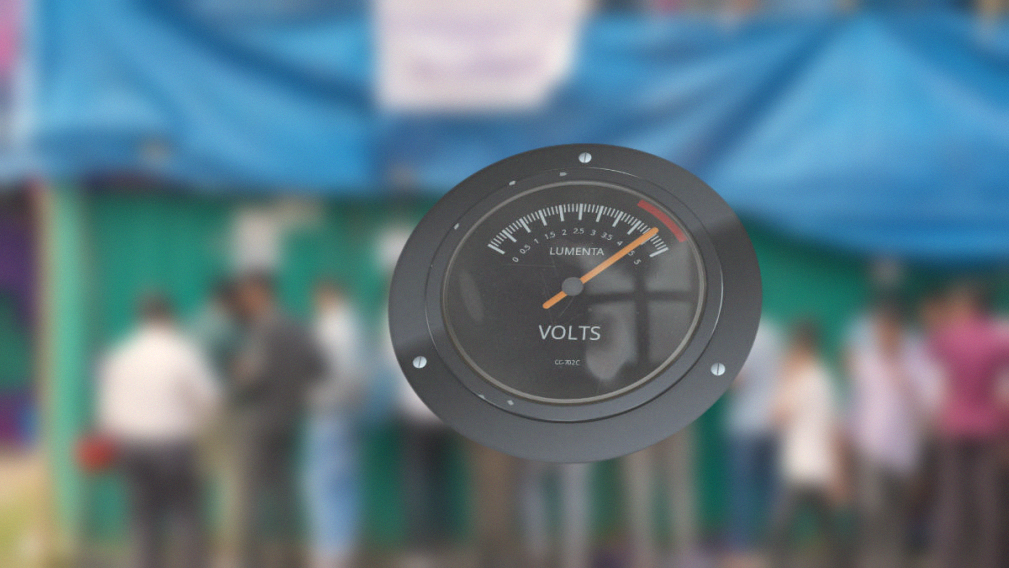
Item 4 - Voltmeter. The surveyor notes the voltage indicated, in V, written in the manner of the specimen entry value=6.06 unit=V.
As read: value=4.5 unit=V
